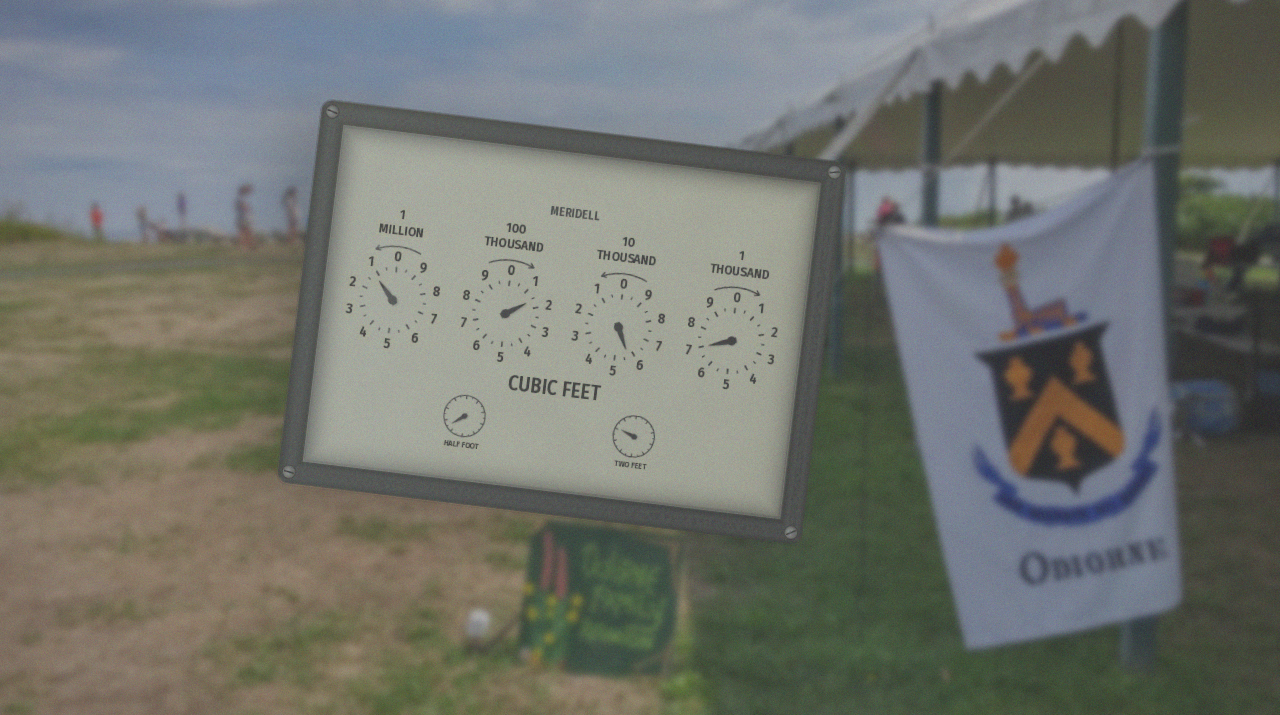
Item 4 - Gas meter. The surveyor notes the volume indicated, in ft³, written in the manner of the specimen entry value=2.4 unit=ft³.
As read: value=115700 unit=ft³
